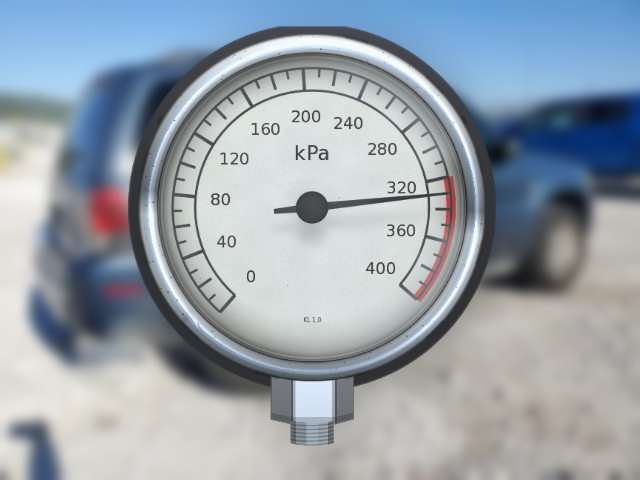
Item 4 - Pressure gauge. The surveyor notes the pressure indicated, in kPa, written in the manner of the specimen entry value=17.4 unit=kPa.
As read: value=330 unit=kPa
